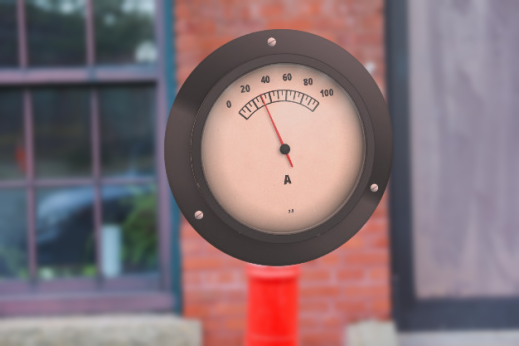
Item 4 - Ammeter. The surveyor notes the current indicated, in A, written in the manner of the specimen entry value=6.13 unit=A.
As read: value=30 unit=A
